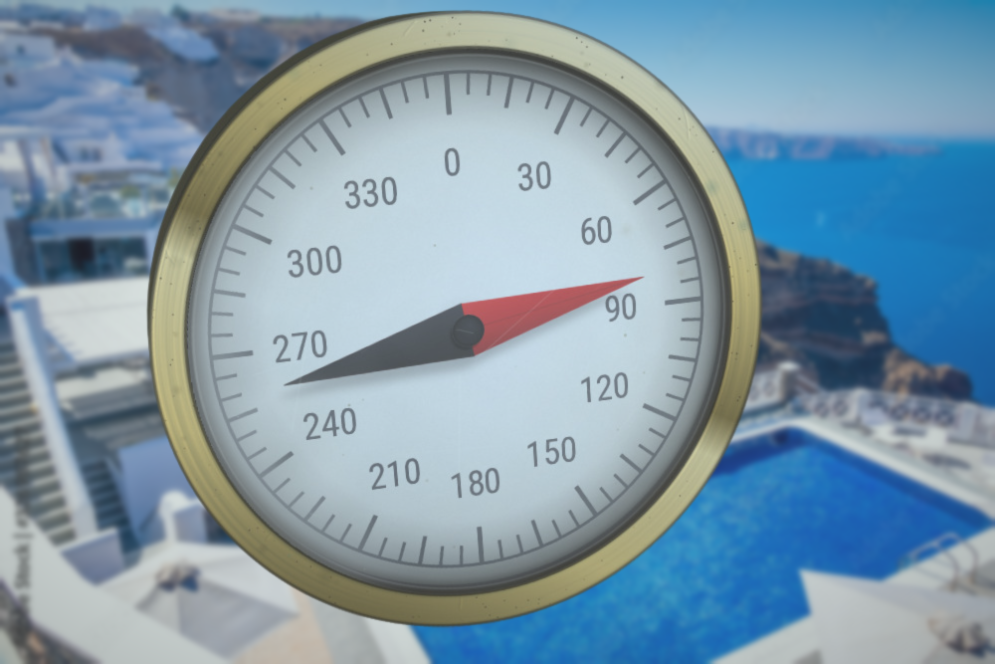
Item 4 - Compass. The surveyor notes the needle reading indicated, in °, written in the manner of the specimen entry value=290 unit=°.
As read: value=80 unit=°
